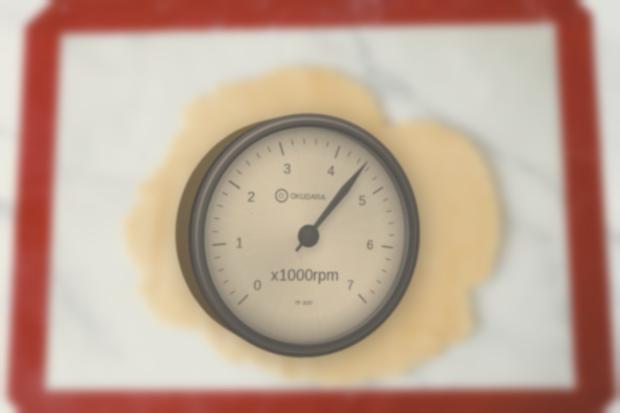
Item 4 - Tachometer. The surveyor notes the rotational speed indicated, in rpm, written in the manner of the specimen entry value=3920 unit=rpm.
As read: value=4500 unit=rpm
